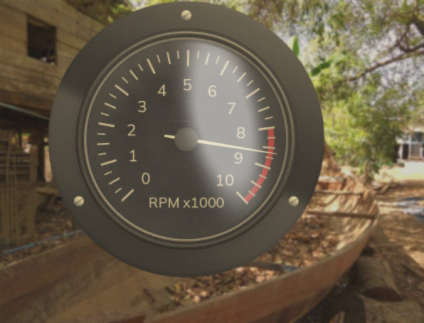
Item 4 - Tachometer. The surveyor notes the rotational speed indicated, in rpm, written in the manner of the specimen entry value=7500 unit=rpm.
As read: value=8625 unit=rpm
